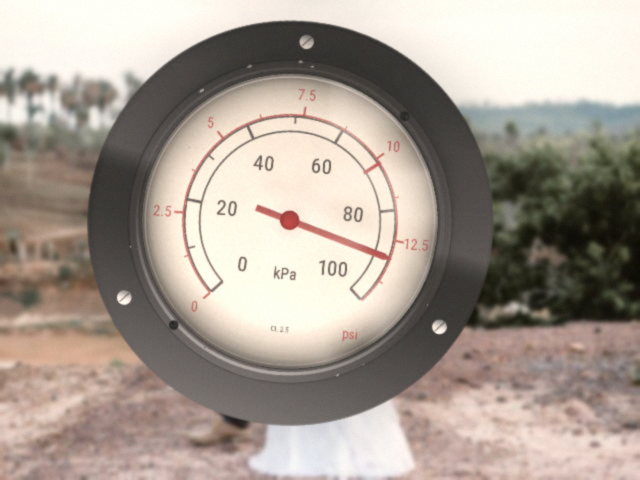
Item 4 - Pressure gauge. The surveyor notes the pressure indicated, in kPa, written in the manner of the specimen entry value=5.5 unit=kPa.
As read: value=90 unit=kPa
